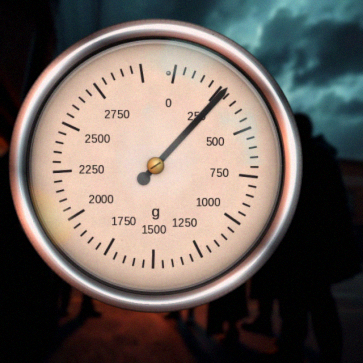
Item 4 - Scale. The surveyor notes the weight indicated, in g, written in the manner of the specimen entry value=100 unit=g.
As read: value=275 unit=g
